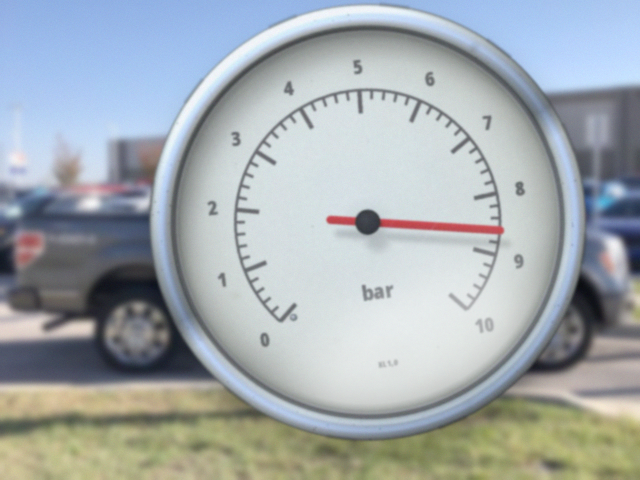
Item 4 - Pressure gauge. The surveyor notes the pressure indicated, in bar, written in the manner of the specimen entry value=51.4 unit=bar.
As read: value=8.6 unit=bar
